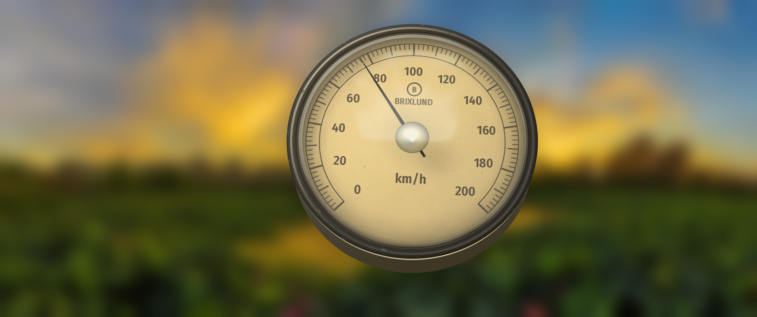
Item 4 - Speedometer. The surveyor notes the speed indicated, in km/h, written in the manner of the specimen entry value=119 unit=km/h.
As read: value=76 unit=km/h
